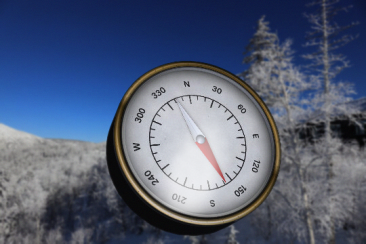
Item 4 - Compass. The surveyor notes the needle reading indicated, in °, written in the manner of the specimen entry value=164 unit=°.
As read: value=160 unit=°
